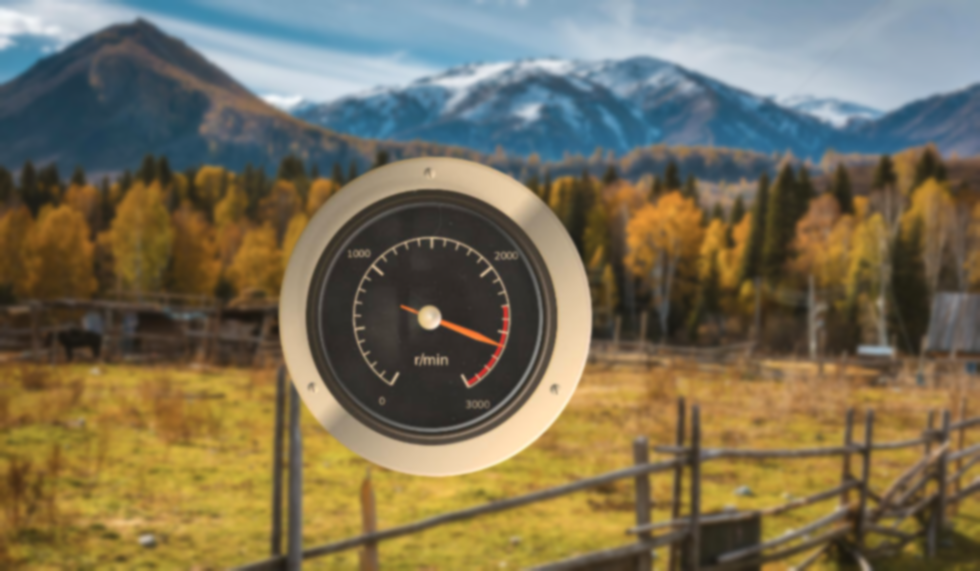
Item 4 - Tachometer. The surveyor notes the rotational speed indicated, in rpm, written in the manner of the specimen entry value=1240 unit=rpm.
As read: value=2600 unit=rpm
